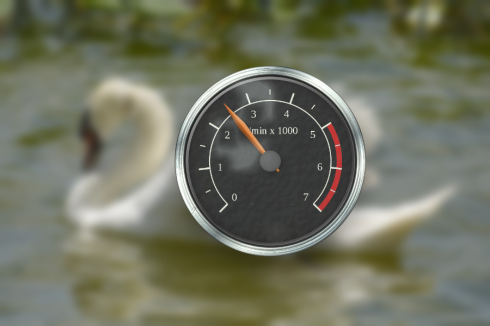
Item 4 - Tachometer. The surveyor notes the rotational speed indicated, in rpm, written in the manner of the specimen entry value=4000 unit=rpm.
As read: value=2500 unit=rpm
